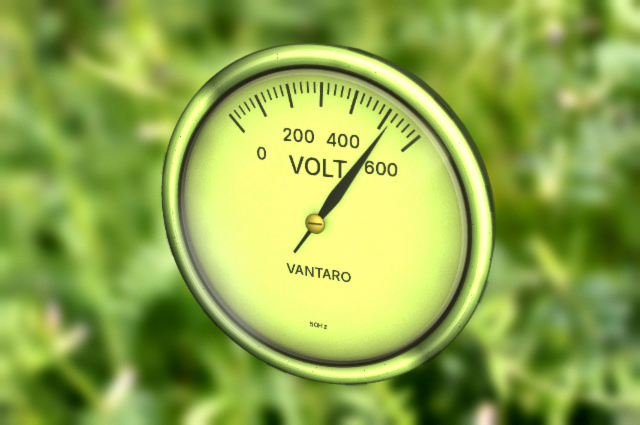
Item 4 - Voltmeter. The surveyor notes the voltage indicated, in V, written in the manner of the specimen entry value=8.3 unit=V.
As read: value=520 unit=V
